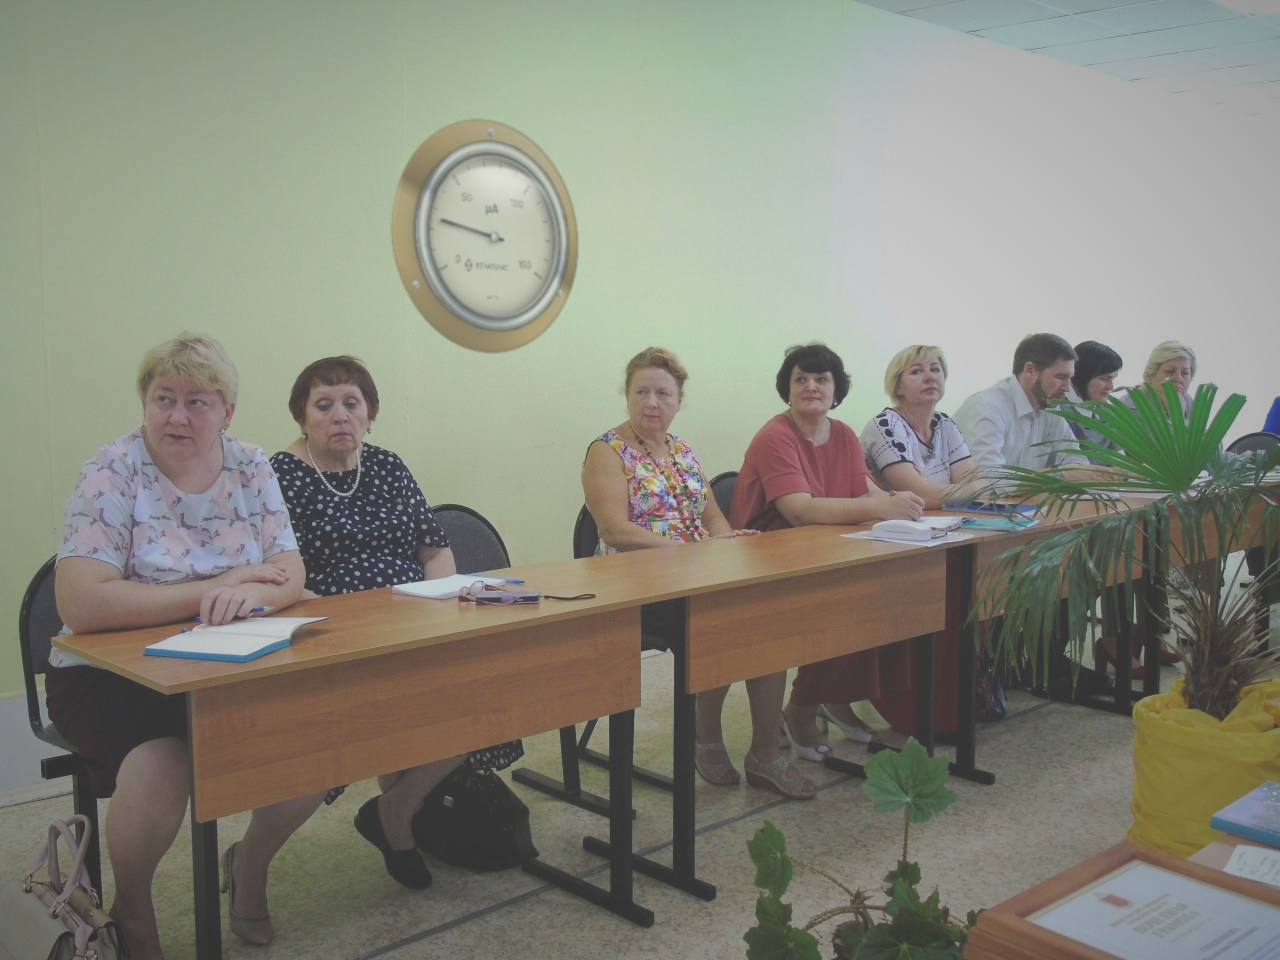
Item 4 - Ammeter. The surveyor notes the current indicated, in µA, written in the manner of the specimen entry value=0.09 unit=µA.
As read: value=25 unit=µA
